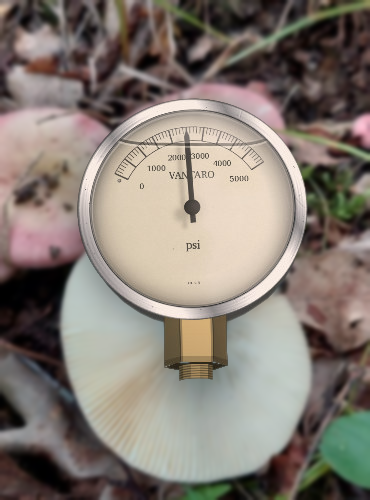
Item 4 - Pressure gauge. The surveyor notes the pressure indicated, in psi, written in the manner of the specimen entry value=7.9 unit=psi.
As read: value=2500 unit=psi
